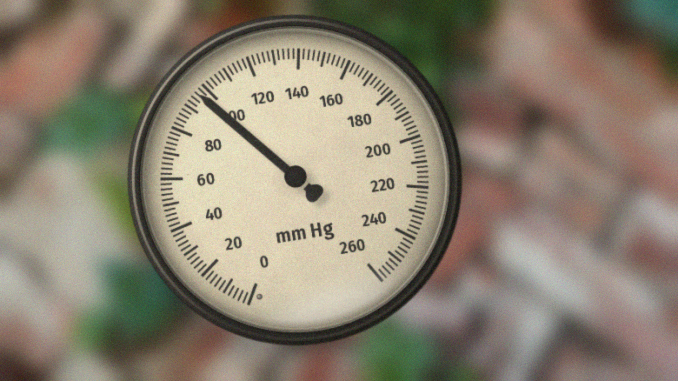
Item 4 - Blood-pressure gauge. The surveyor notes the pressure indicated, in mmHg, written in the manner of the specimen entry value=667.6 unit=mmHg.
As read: value=96 unit=mmHg
